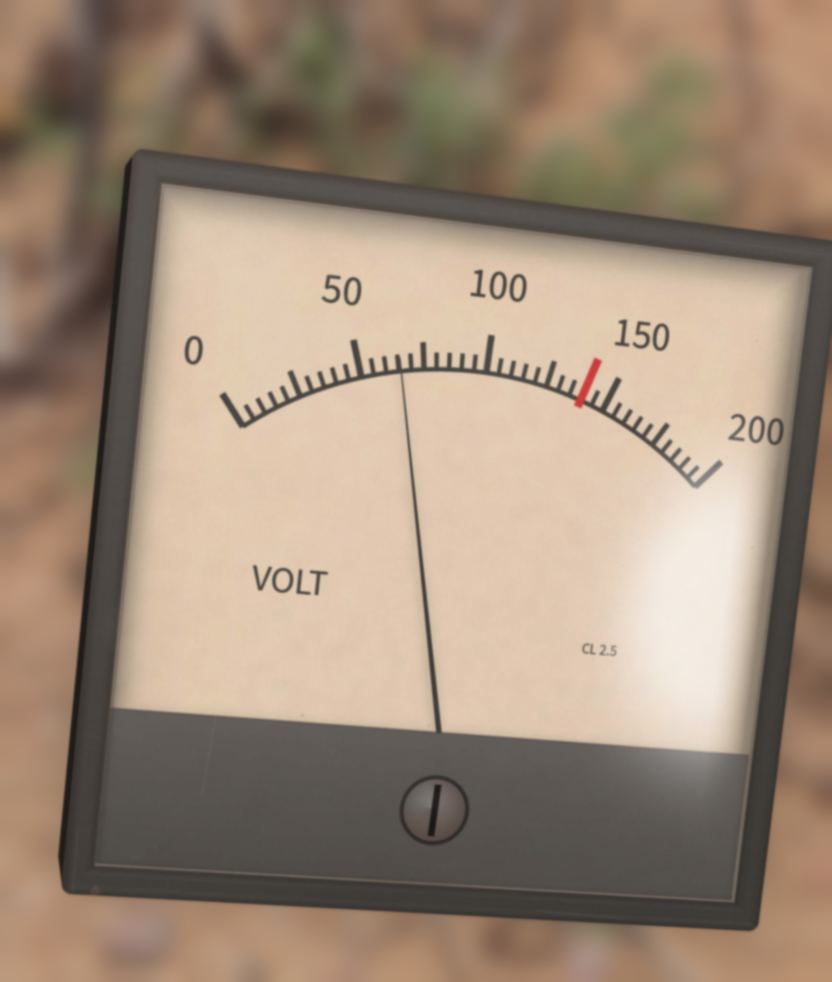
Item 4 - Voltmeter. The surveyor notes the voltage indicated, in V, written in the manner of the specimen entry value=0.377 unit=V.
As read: value=65 unit=V
